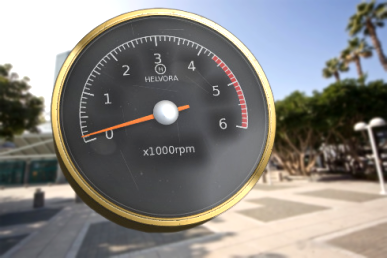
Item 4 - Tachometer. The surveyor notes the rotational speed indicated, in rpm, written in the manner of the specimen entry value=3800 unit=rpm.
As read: value=100 unit=rpm
